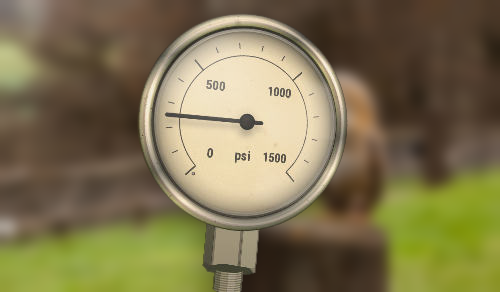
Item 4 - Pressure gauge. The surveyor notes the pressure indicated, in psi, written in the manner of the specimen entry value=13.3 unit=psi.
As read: value=250 unit=psi
